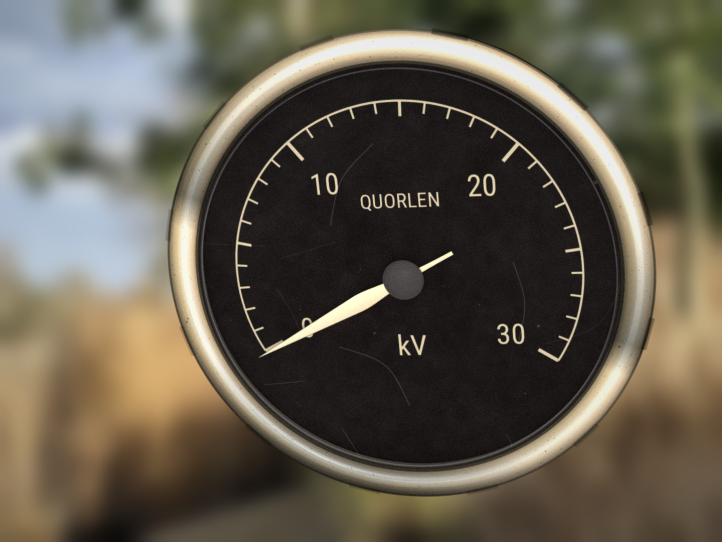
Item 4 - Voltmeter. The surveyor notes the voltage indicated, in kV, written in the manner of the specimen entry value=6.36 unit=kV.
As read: value=0 unit=kV
